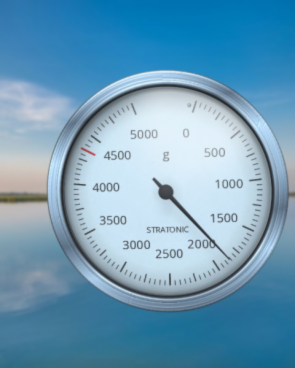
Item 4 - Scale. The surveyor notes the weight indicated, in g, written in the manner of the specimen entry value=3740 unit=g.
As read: value=1850 unit=g
